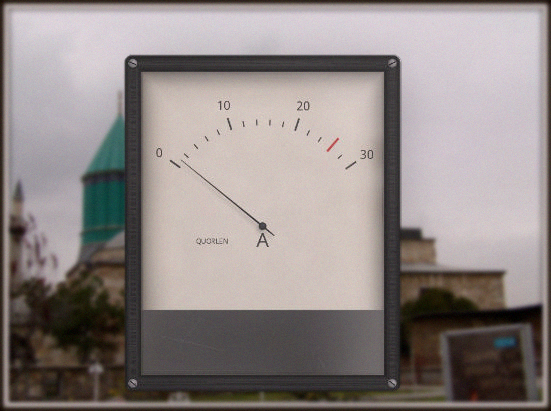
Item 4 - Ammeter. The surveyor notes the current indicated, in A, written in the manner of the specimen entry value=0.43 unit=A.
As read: value=1 unit=A
